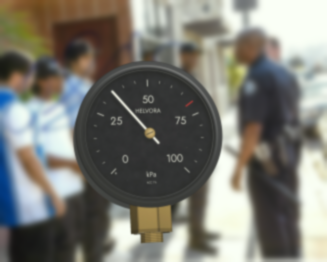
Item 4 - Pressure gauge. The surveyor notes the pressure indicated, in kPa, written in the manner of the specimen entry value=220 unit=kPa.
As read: value=35 unit=kPa
